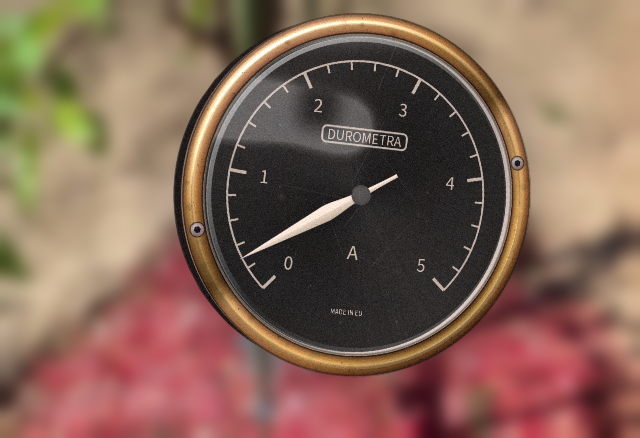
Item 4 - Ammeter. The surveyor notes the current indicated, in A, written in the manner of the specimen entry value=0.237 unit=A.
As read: value=0.3 unit=A
